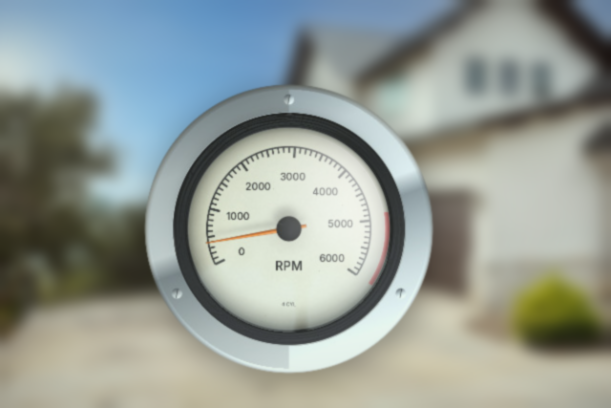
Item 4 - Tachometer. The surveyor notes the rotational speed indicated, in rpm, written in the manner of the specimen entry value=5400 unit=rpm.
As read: value=400 unit=rpm
